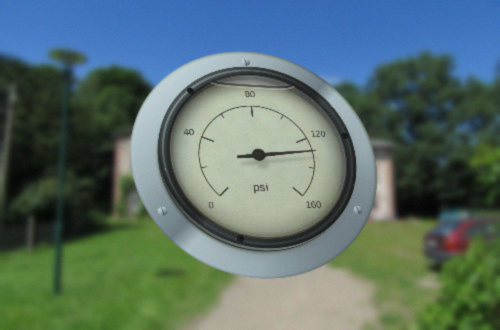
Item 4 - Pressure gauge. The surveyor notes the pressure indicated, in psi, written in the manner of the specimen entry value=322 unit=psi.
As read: value=130 unit=psi
